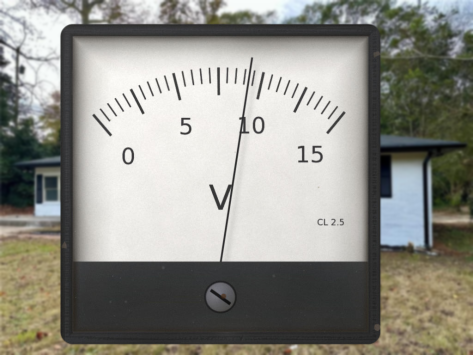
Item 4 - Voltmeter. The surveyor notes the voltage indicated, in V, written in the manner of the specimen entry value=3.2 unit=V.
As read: value=9.25 unit=V
